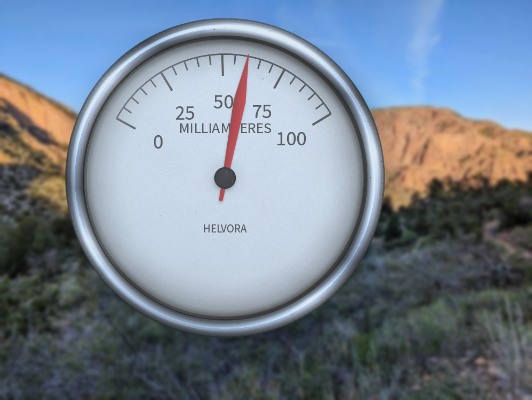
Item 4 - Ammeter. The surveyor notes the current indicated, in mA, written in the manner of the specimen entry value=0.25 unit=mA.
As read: value=60 unit=mA
